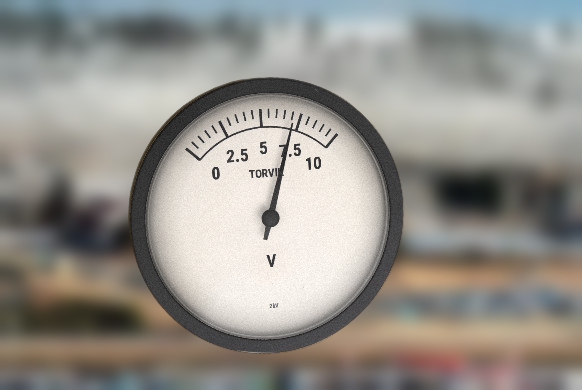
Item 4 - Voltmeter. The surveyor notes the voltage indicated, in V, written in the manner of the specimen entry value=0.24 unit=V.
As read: value=7 unit=V
